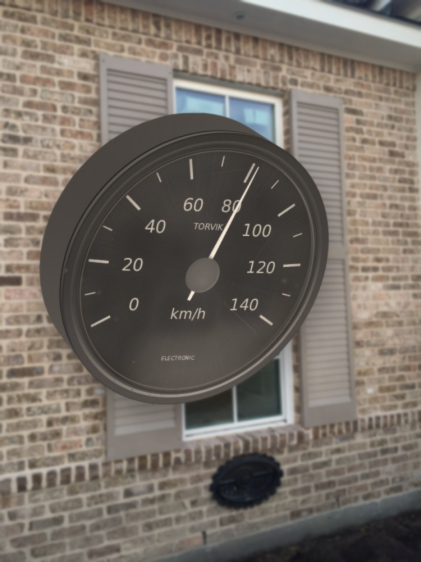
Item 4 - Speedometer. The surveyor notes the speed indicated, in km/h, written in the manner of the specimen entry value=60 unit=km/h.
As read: value=80 unit=km/h
